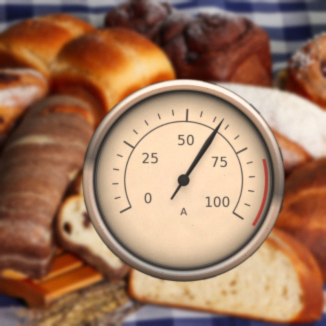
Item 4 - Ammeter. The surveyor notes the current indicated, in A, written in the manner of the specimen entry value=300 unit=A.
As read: value=62.5 unit=A
